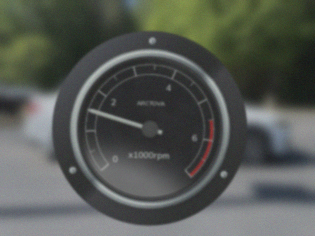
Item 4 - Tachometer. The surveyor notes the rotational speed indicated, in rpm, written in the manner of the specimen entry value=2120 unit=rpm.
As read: value=1500 unit=rpm
